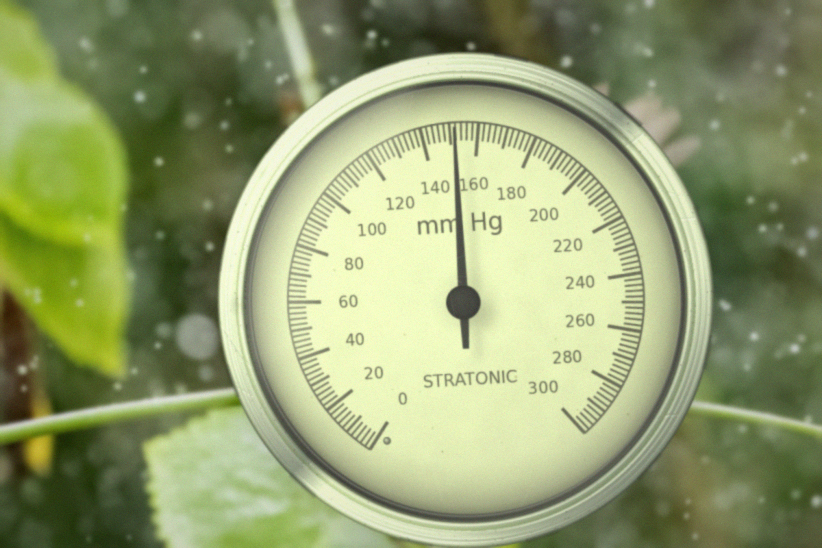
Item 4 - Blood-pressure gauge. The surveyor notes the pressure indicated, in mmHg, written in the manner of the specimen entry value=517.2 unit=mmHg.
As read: value=152 unit=mmHg
